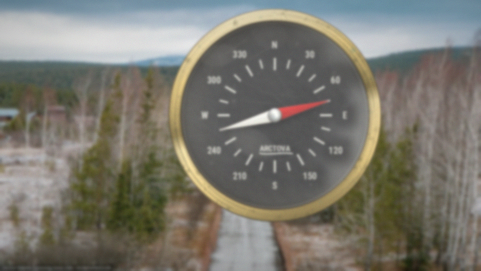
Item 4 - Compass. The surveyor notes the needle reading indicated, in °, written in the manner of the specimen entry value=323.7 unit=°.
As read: value=75 unit=°
